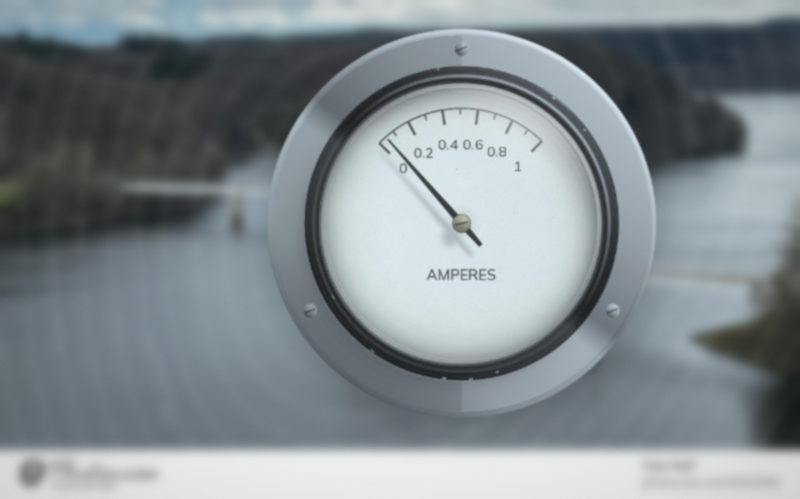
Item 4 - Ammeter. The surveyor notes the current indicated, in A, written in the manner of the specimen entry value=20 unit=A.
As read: value=0.05 unit=A
